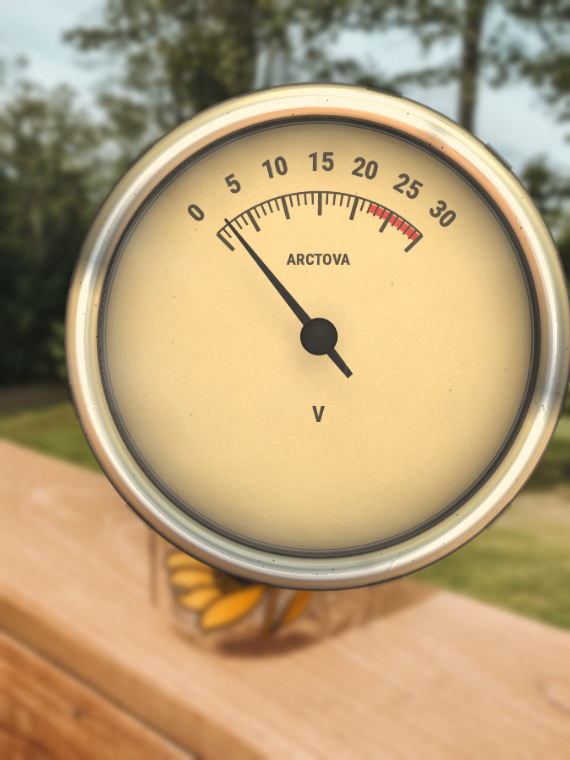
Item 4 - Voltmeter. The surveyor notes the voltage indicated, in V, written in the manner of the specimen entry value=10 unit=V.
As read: value=2 unit=V
